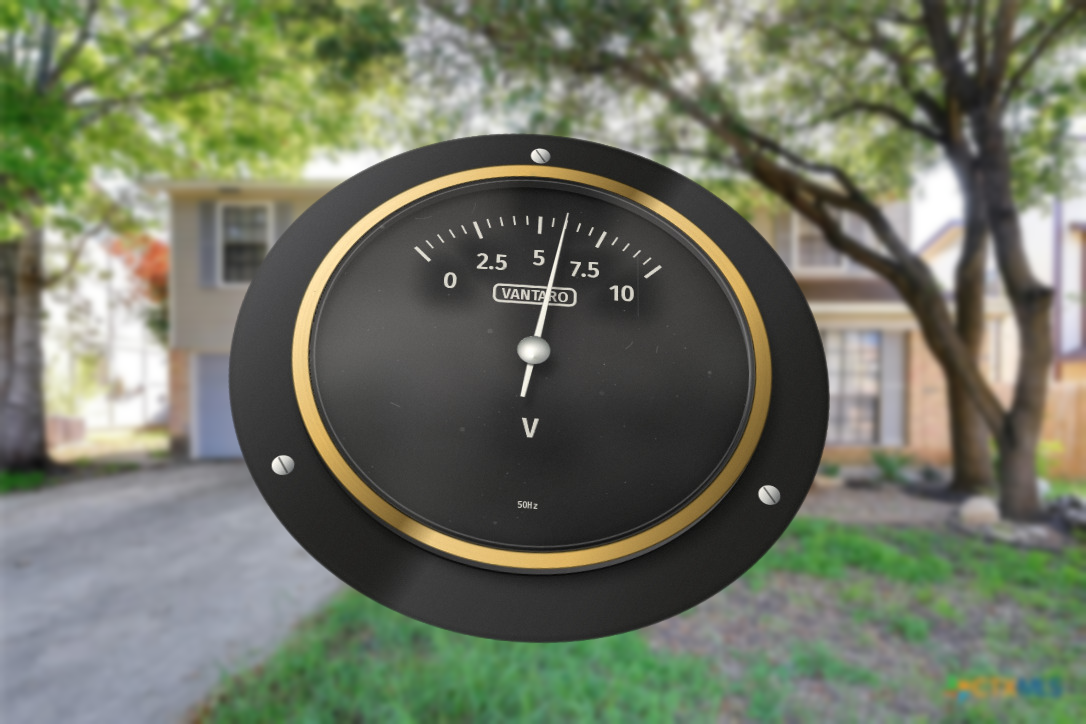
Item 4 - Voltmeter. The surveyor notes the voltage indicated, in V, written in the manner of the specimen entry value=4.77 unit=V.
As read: value=6 unit=V
